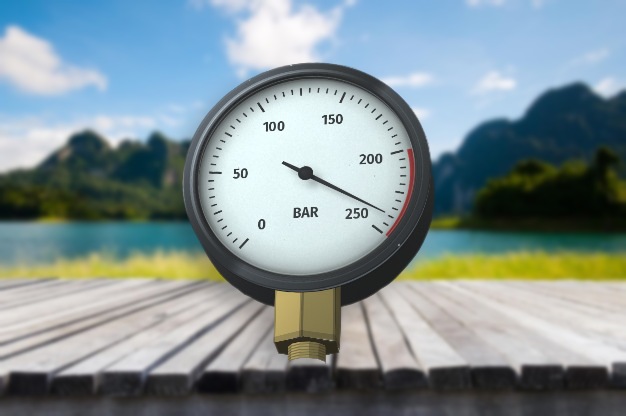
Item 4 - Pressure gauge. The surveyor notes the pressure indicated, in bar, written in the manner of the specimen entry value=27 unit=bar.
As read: value=240 unit=bar
